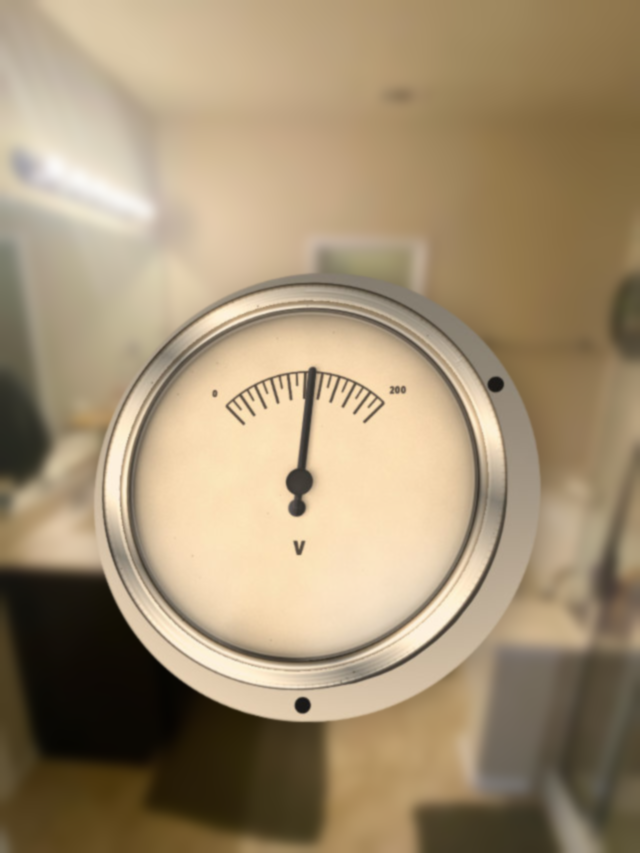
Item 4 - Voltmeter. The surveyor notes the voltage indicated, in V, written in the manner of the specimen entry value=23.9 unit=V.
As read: value=110 unit=V
